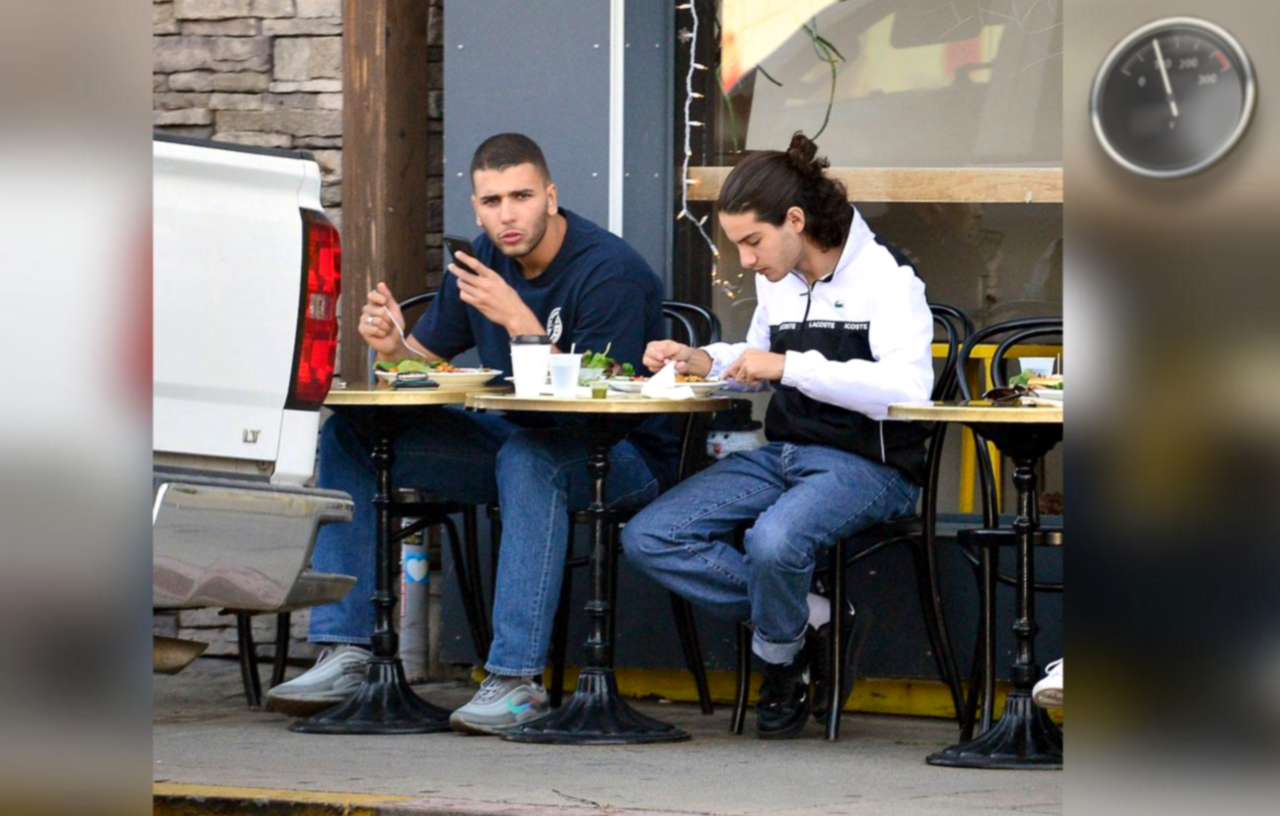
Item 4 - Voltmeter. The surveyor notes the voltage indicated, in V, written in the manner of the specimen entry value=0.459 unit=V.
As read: value=100 unit=V
